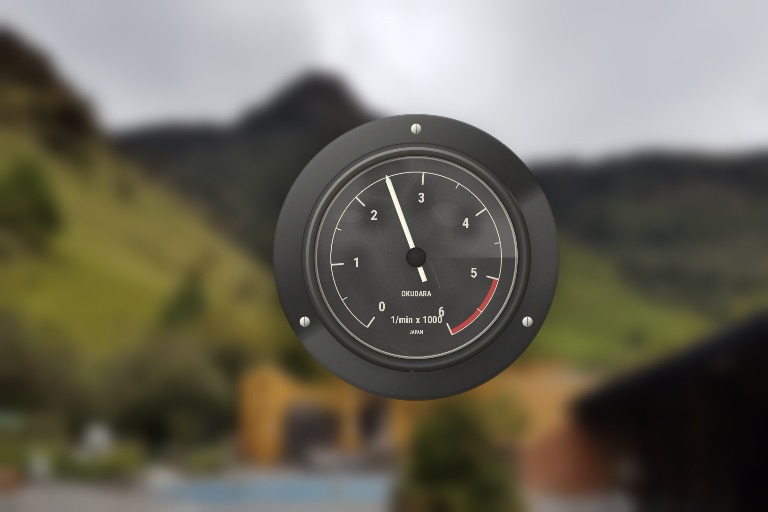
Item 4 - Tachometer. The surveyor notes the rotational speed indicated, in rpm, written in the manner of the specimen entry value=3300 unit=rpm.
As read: value=2500 unit=rpm
